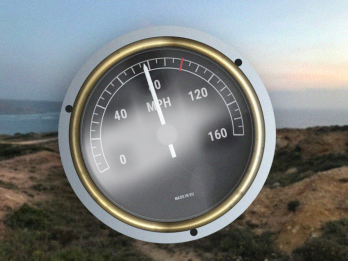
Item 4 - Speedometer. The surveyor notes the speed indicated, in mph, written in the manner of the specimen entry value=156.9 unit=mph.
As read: value=77.5 unit=mph
